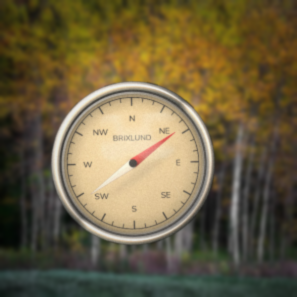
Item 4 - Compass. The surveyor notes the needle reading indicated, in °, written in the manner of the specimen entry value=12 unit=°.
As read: value=55 unit=°
